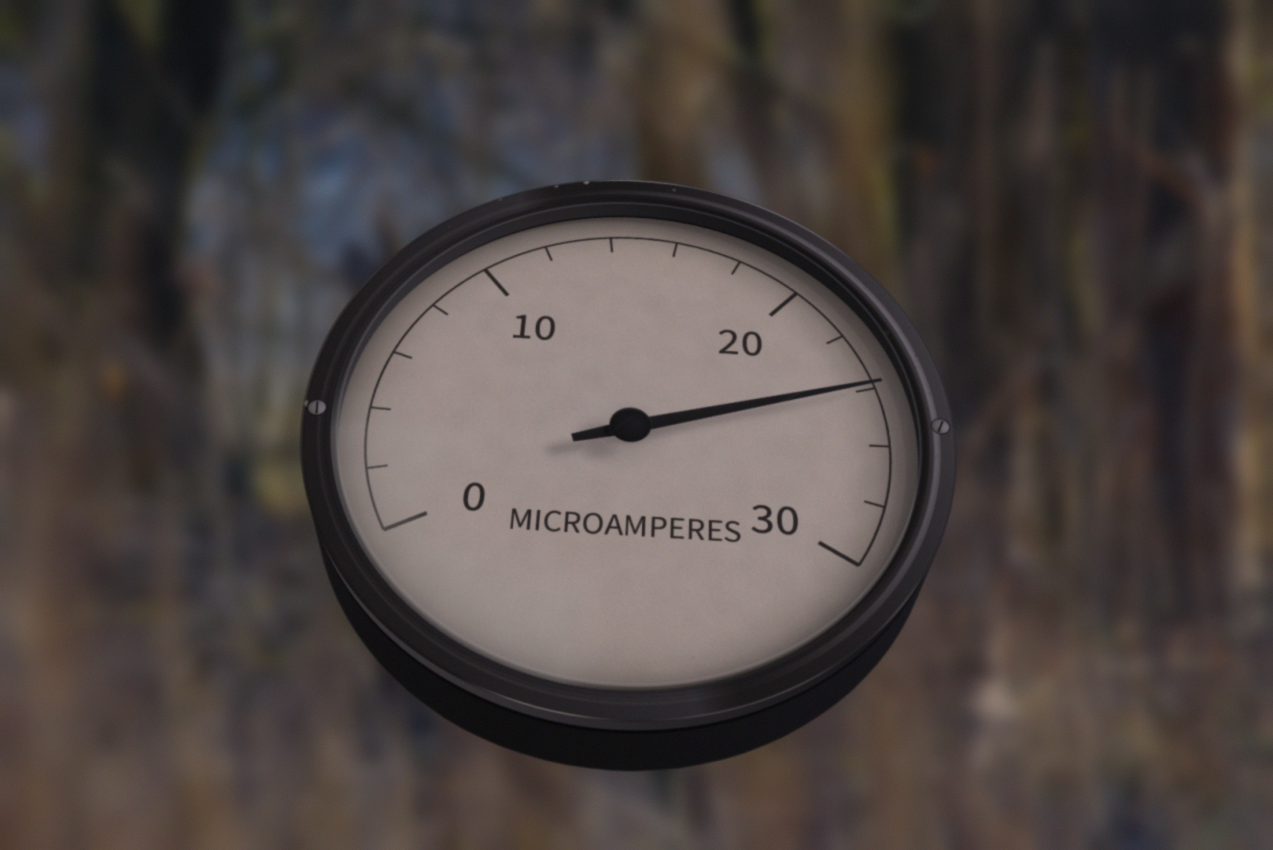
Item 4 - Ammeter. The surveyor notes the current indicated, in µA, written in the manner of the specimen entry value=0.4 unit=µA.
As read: value=24 unit=µA
